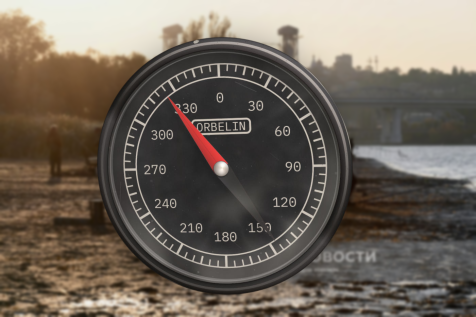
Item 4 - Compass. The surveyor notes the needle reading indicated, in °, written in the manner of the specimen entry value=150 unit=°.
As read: value=325 unit=°
